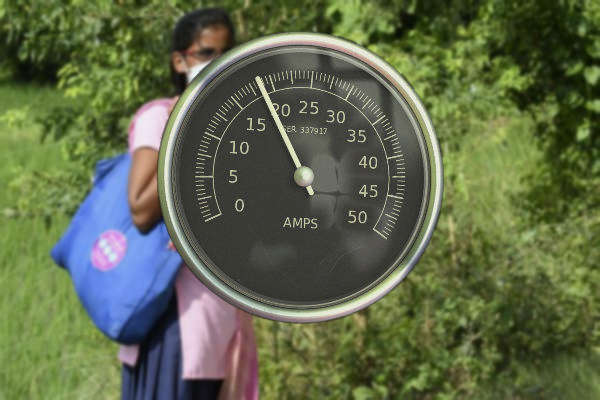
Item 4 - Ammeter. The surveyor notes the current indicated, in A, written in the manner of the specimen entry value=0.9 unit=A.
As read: value=18.5 unit=A
